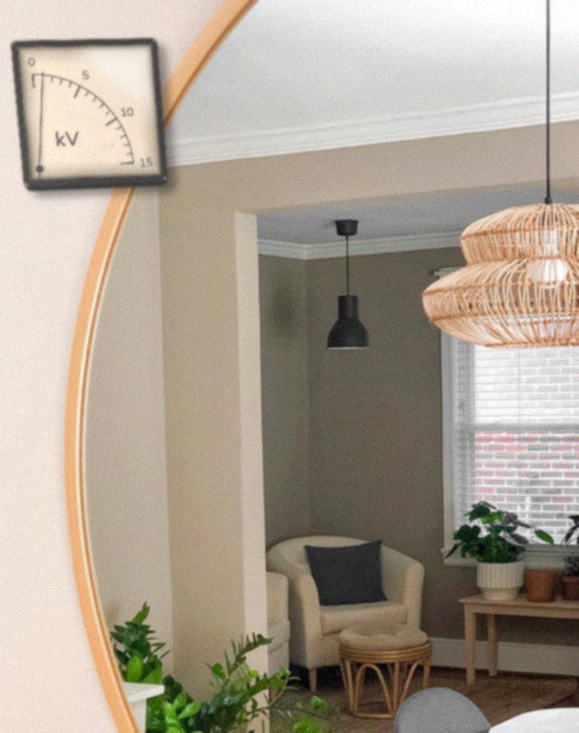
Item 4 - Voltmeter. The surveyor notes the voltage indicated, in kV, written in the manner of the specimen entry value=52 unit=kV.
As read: value=1 unit=kV
